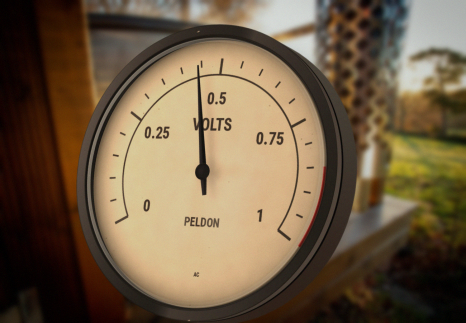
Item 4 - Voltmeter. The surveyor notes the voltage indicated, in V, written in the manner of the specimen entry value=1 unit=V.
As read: value=0.45 unit=V
